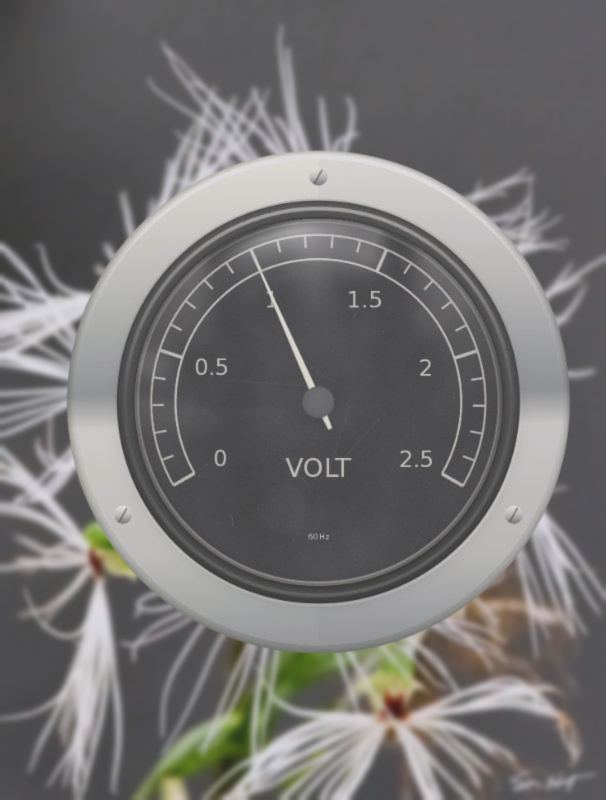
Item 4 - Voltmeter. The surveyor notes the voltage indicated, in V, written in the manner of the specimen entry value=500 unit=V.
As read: value=1 unit=V
